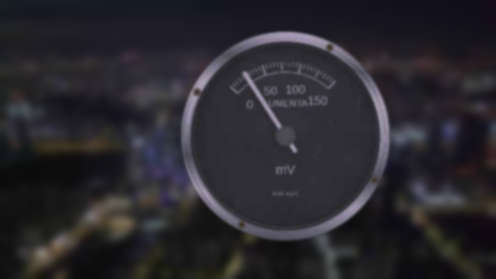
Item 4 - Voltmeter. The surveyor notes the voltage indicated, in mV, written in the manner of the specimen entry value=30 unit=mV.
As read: value=25 unit=mV
